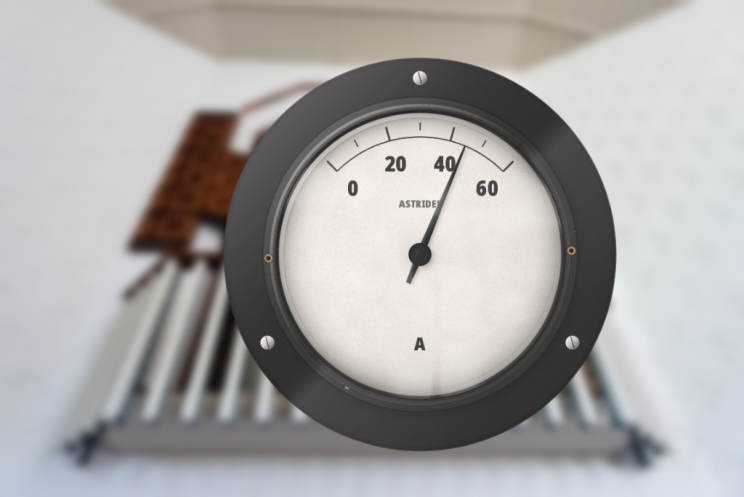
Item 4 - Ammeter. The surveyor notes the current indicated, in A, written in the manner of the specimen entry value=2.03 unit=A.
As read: value=45 unit=A
